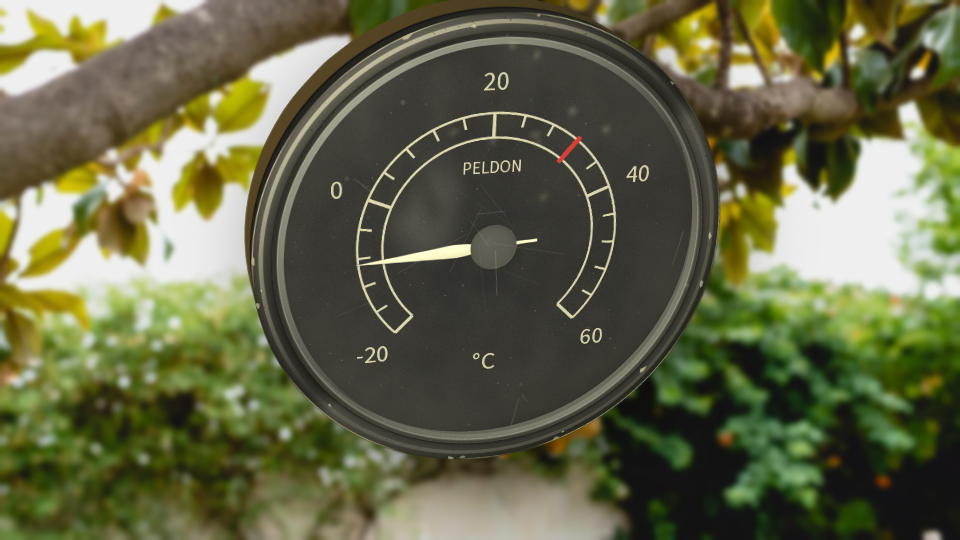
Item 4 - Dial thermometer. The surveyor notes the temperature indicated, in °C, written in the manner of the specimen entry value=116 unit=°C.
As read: value=-8 unit=°C
